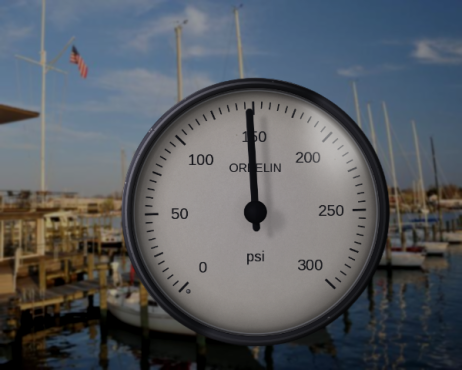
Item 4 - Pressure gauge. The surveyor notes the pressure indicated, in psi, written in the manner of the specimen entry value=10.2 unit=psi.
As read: value=147.5 unit=psi
